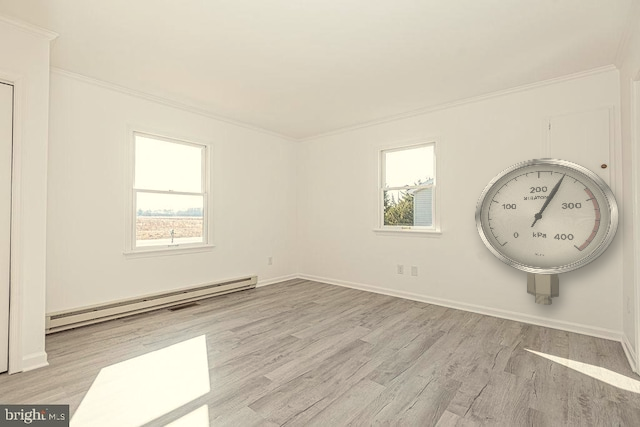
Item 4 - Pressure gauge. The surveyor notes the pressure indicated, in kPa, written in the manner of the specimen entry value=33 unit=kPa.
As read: value=240 unit=kPa
